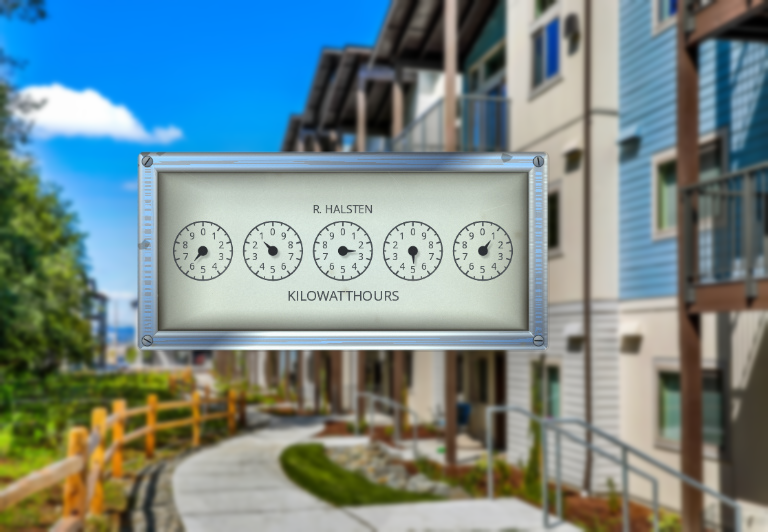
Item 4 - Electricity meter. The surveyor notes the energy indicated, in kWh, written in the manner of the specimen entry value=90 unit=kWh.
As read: value=61251 unit=kWh
